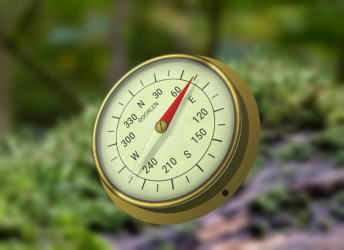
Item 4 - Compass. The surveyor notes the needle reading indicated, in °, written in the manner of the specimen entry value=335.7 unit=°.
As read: value=75 unit=°
